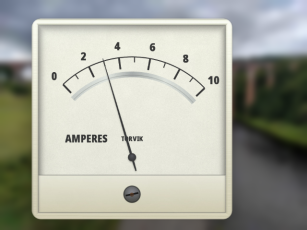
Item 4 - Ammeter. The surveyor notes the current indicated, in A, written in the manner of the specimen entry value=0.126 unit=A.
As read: value=3 unit=A
